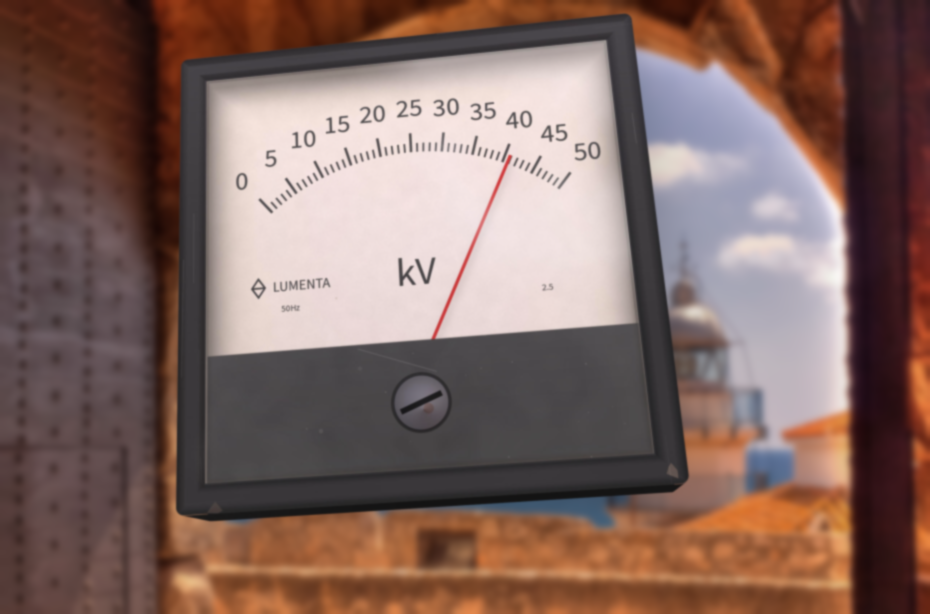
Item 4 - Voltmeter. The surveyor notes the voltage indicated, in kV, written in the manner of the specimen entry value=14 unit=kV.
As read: value=41 unit=kV
